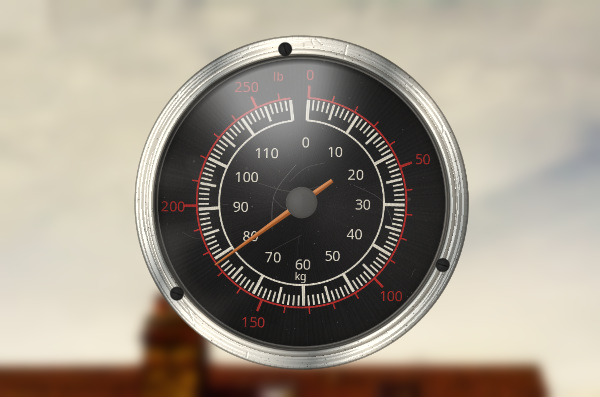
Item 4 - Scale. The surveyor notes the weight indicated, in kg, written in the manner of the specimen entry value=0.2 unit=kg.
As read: value=79 unit=kg
